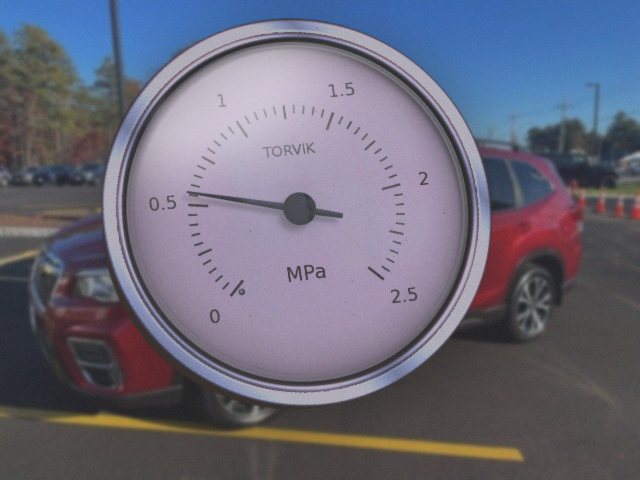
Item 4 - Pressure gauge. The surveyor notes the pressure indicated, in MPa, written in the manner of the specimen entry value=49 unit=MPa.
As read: value=0.55 unit=MPa
